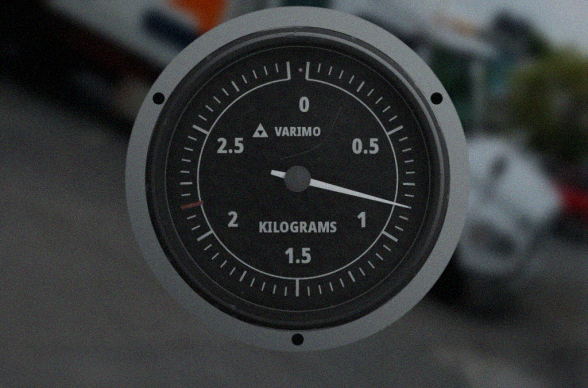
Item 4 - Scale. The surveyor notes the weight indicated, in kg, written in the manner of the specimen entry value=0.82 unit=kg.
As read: value=0.85 unit=kg
